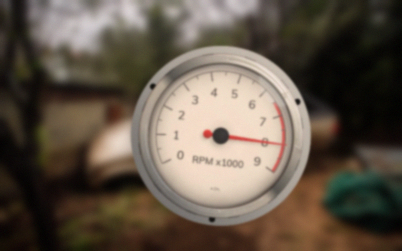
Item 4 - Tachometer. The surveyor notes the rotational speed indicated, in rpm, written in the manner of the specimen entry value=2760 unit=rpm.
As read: value=8000 unit=rpm
